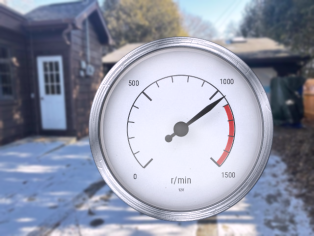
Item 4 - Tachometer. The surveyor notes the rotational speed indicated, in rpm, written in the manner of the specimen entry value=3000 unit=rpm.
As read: value=1050 unit=rpm
